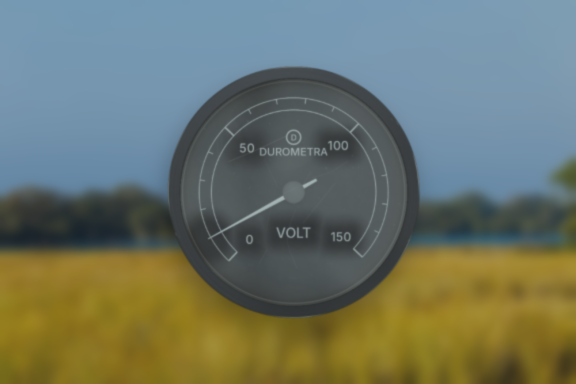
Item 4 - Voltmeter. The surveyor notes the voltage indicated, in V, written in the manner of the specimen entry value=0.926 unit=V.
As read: value=10 unit=V
